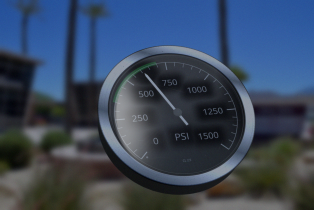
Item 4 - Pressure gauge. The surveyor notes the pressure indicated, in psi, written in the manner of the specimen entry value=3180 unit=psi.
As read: value=600 unit=psi
